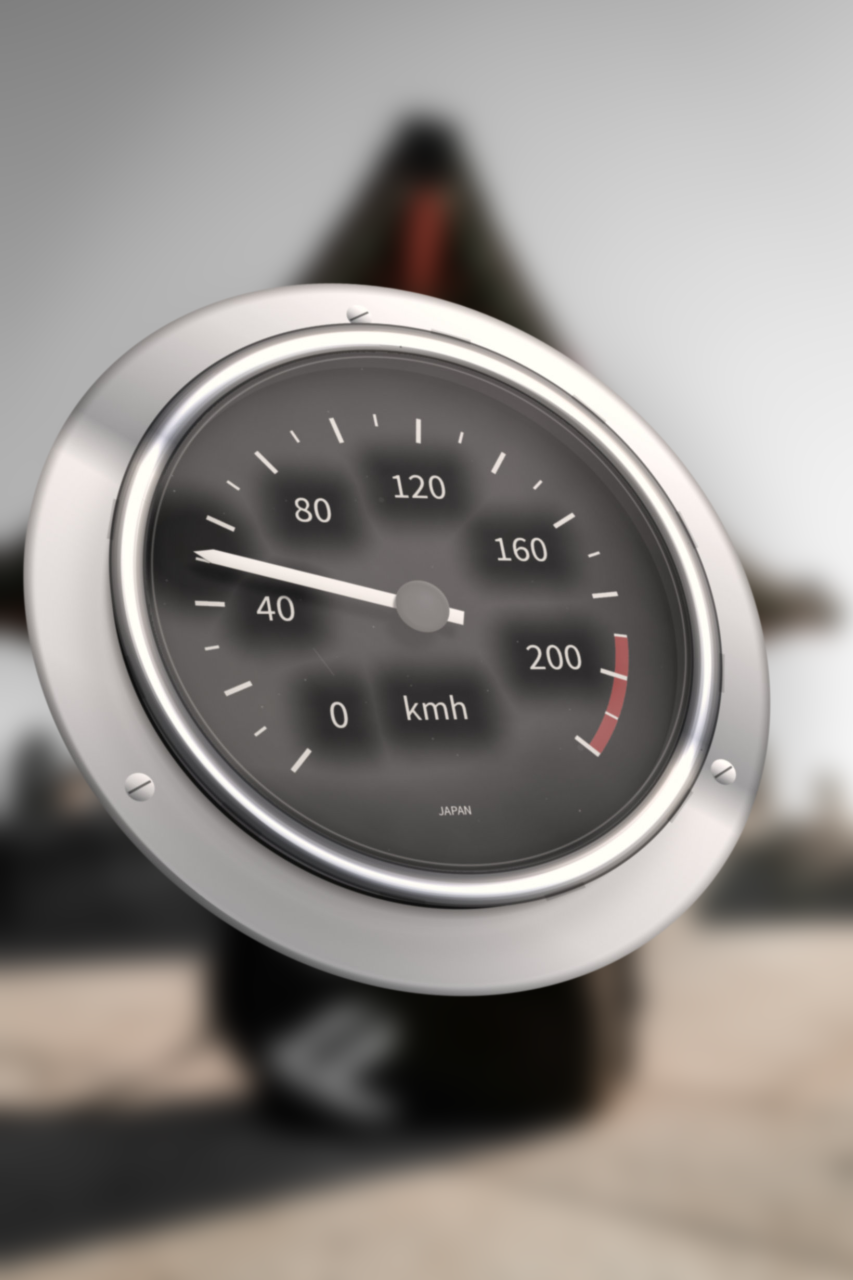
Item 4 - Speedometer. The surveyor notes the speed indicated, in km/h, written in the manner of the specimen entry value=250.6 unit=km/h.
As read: value=50 unit=km/h
